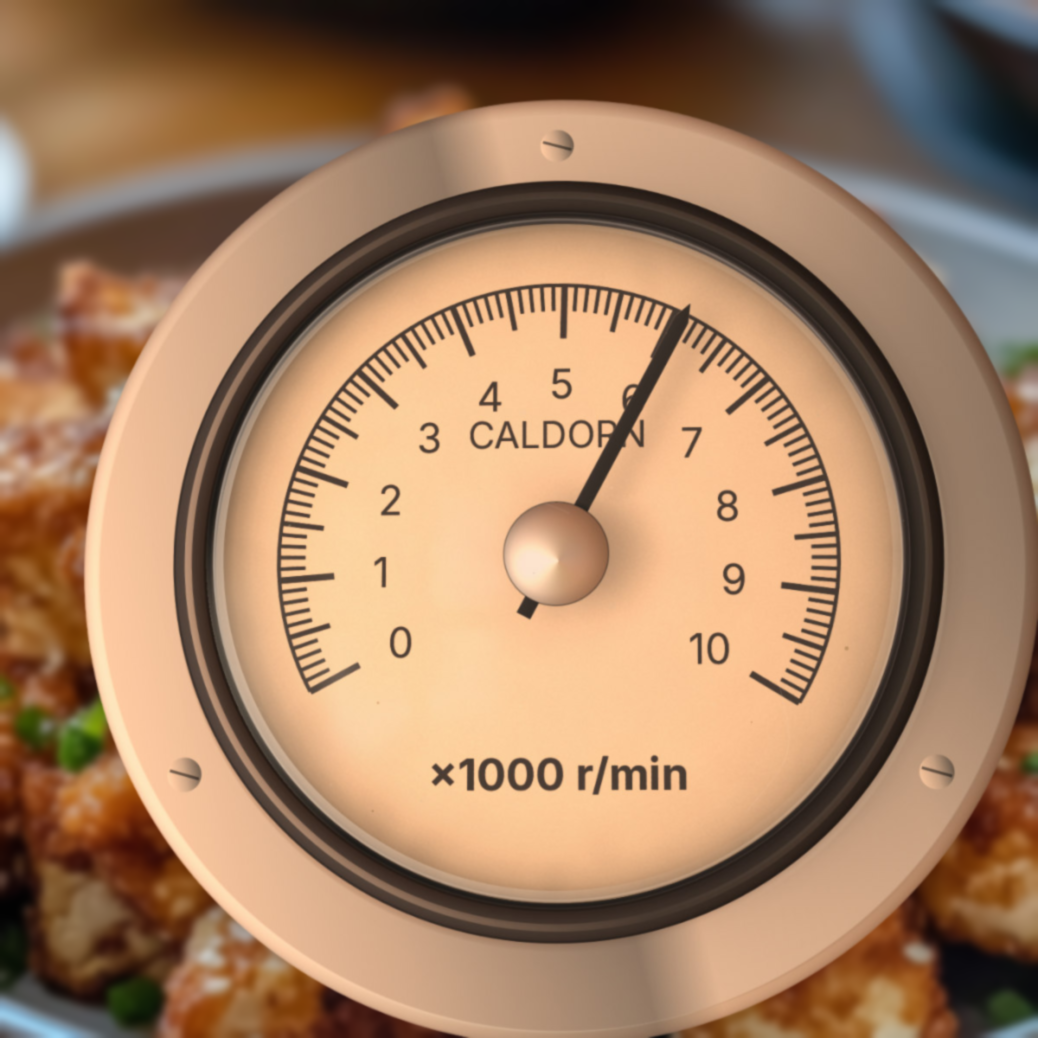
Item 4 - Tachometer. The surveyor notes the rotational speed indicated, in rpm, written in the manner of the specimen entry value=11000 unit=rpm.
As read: value=6100 unit=rpm
